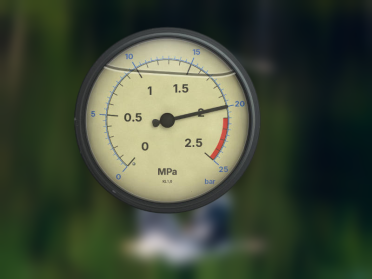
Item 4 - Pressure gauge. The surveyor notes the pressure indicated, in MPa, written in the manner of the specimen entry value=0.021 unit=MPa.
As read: value=2 unit=MPa
